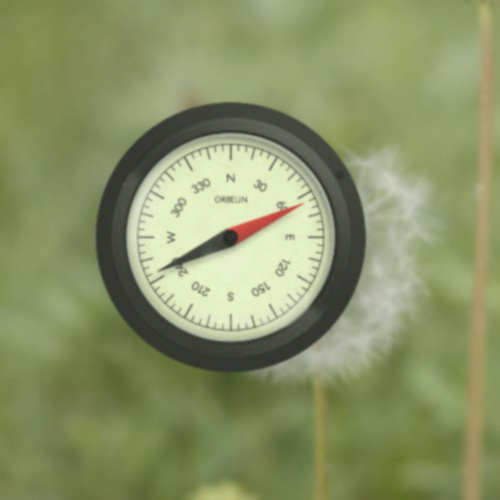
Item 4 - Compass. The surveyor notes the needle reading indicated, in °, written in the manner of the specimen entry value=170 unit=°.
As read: value=65 unit=°
